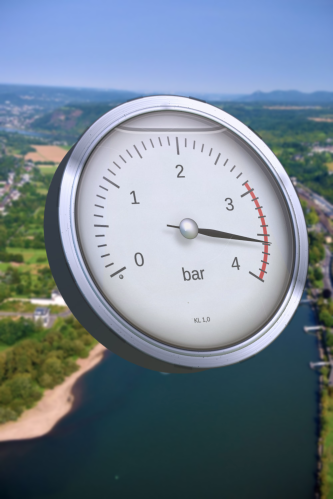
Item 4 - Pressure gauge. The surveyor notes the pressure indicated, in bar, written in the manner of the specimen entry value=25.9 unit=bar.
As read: value=3.6 unit=bar
